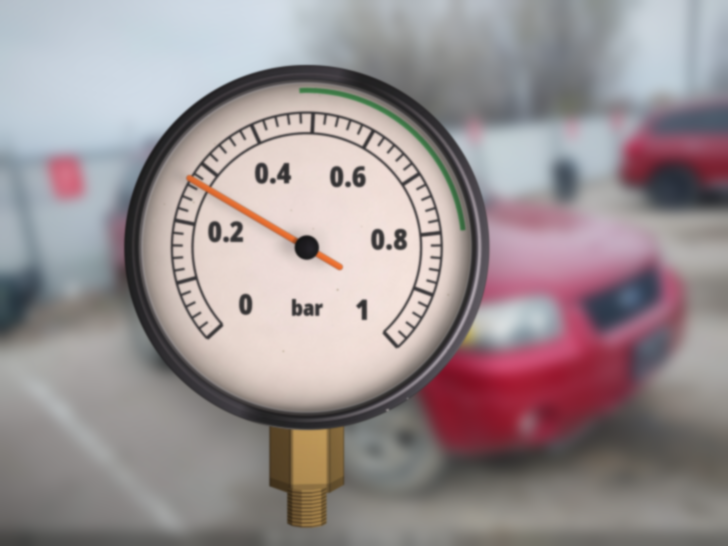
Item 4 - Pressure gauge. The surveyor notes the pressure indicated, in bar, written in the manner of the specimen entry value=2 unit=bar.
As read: value=0.27 unit=bar
